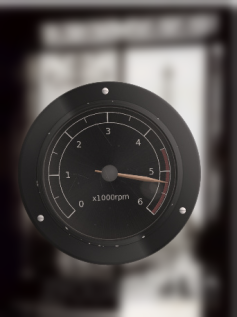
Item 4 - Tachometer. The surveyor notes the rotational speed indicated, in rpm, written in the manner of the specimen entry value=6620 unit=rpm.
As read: value=5250 unit=rpm
